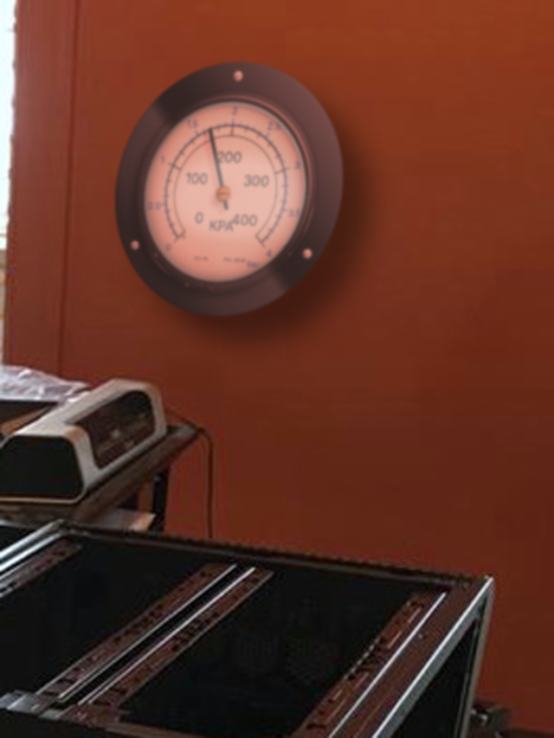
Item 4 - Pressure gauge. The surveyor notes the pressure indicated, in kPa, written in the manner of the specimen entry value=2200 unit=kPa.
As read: value=170 unit=kPa
